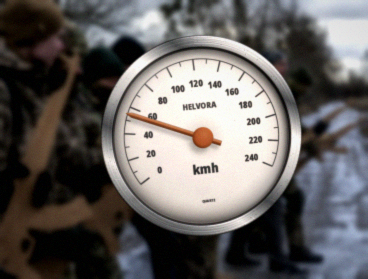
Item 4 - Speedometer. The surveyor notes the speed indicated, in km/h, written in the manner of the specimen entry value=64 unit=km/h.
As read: value=55 unit=km/h
